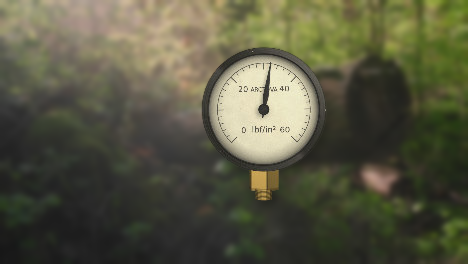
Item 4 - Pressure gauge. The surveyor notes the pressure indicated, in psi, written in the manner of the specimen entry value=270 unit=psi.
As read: value=32 unit=psi
